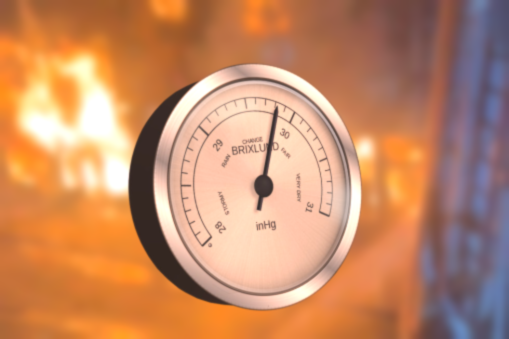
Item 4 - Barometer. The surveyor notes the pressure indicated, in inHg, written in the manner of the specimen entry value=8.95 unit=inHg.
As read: value=29.8 unit=inHg
